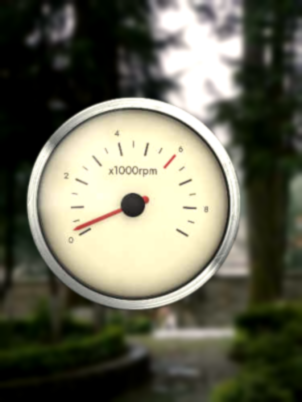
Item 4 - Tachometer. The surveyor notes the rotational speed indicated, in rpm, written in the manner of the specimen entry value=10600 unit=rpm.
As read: value=250 unit=rpm
